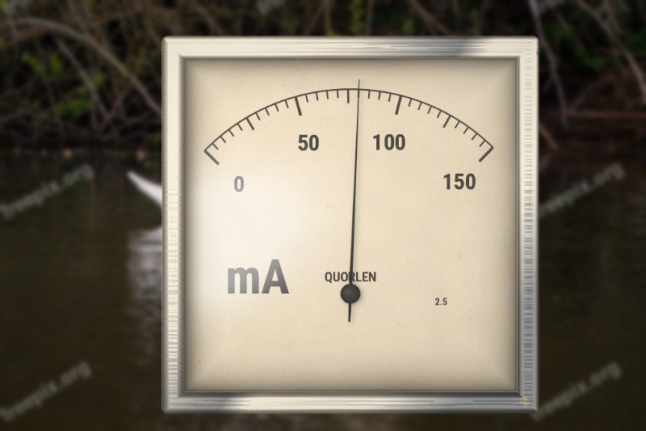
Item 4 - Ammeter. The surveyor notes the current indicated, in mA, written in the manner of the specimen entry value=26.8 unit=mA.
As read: value=80 unit=mA
